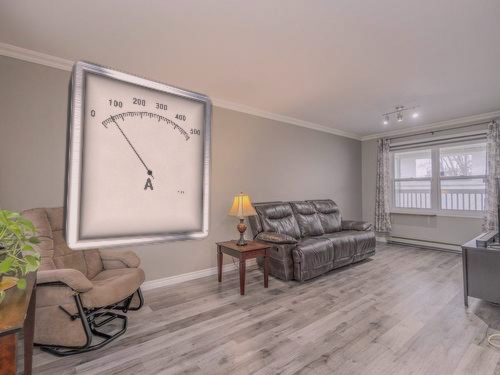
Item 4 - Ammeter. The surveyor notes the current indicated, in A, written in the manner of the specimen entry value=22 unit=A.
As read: value=50 unit=A
